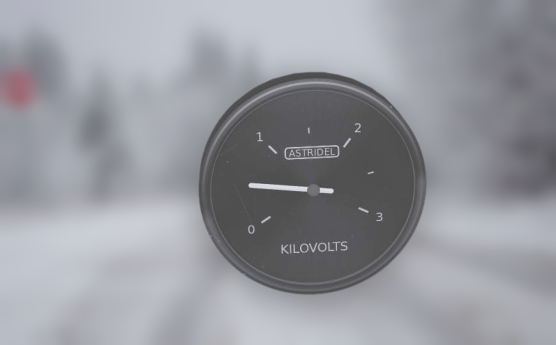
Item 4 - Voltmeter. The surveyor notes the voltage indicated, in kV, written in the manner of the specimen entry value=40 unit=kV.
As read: value=0.5 unit=kV
